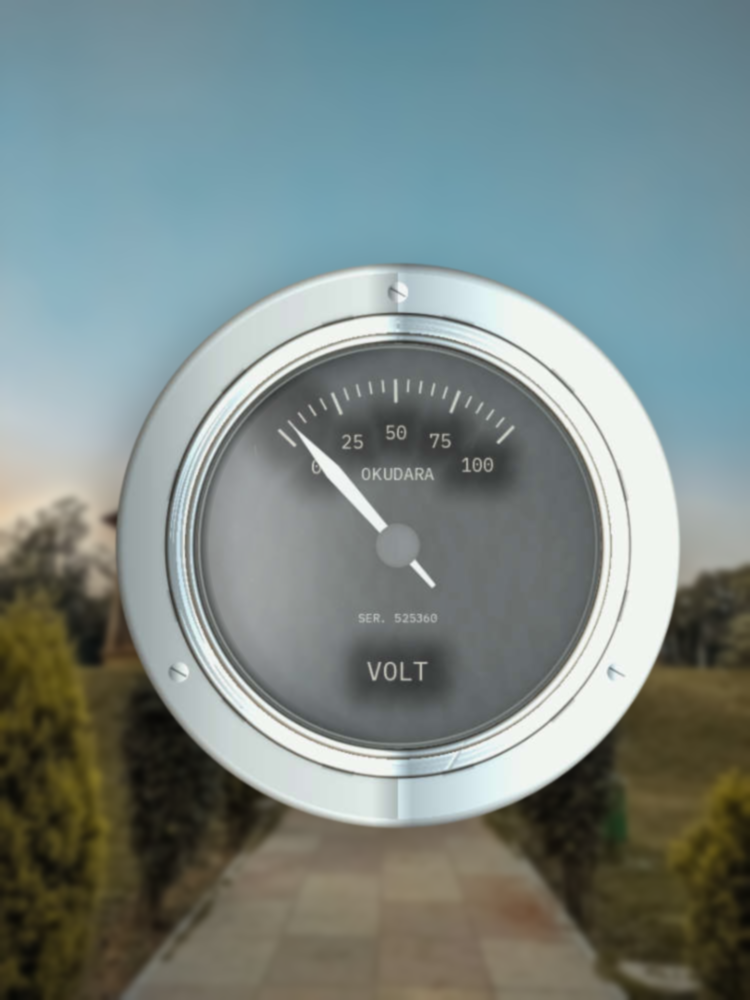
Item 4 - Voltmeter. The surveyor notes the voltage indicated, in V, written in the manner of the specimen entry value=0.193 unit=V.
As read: value=5 unit=V
